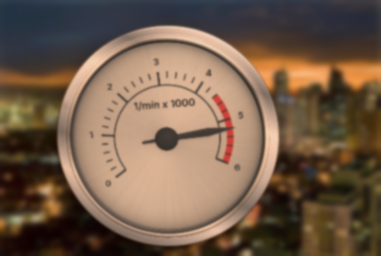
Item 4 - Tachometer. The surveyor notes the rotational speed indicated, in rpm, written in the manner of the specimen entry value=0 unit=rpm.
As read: value=5200 unit=rpm
